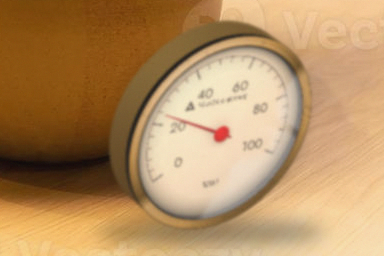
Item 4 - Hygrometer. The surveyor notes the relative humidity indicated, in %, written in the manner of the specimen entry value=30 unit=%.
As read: value=24 unit=%
